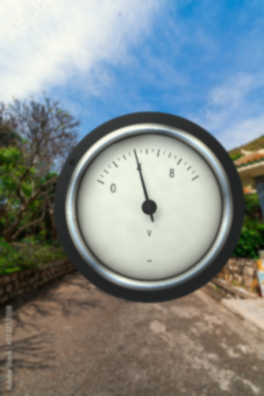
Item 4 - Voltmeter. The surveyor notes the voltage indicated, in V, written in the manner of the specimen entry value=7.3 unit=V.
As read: value=4 unit=V
